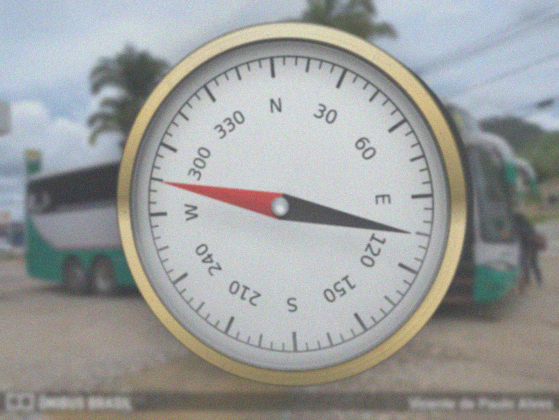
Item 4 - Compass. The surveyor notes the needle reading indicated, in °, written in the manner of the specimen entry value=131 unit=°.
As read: value=285 unit=°
